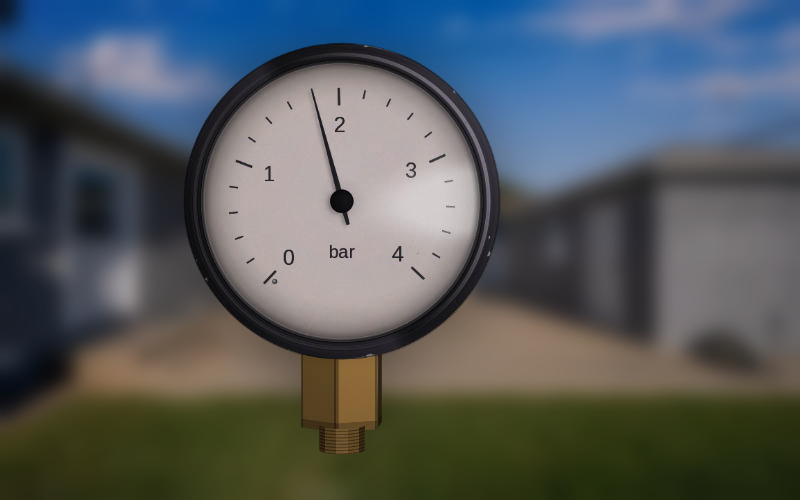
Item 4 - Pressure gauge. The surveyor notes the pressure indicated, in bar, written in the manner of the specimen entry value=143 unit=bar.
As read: value=1.8 unit=bar
